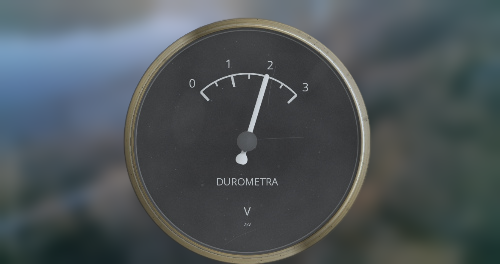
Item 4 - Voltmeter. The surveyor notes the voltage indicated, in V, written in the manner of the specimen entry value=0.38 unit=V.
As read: value=2 unit=V
